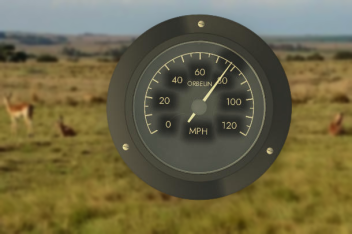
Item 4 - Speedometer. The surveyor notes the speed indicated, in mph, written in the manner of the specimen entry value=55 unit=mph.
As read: value=77.5 unit=mph
